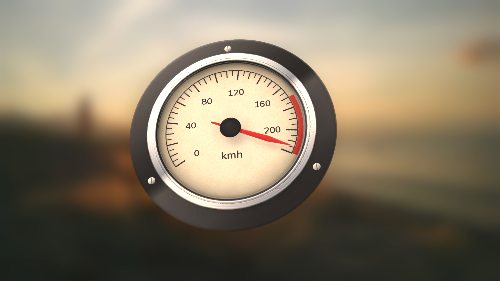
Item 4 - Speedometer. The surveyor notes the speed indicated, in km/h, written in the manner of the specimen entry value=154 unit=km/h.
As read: value=215 unit=km/h
